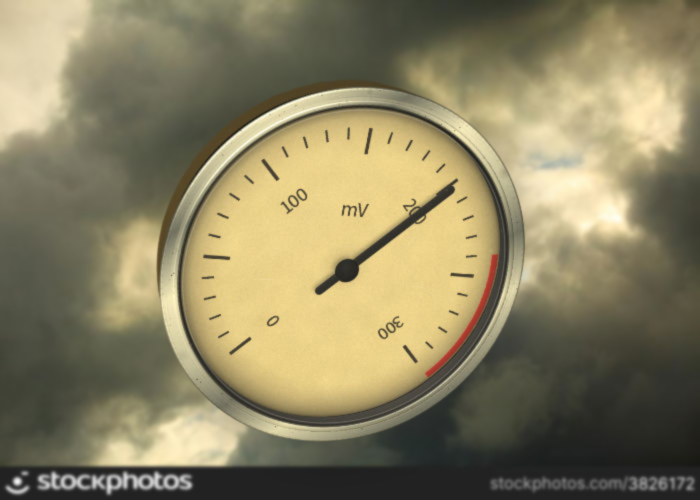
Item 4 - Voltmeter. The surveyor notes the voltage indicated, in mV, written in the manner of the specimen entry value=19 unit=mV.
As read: value=200 unit=mV
